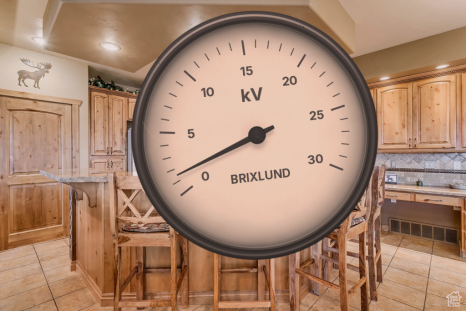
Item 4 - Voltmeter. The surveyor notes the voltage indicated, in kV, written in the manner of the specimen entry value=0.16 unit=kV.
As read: value=1.5 unit=kV
